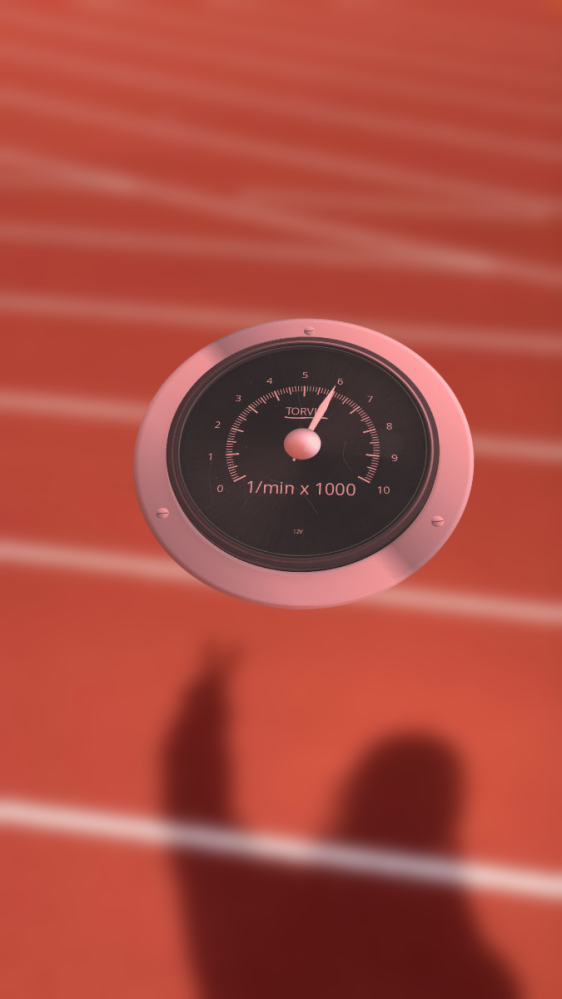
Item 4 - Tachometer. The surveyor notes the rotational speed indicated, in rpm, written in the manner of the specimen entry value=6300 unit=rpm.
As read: value=6000 unit=rpm
